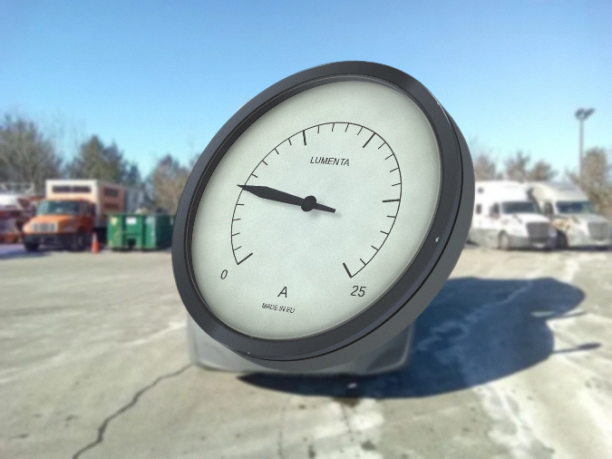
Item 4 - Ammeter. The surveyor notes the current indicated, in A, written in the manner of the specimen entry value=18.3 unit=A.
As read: value=5 unit=A
